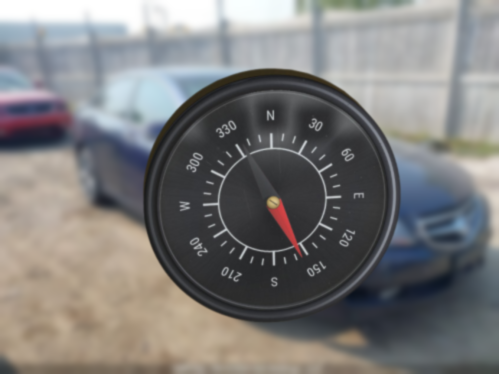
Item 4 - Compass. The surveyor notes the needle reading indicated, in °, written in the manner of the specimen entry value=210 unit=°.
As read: value=155 unit=°
